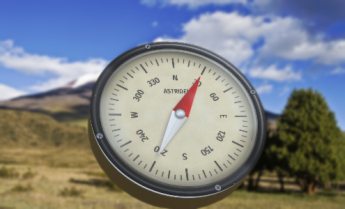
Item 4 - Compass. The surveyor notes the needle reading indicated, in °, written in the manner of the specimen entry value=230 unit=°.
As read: value=30 unit=°
